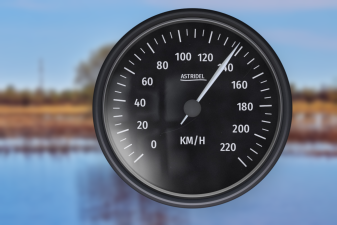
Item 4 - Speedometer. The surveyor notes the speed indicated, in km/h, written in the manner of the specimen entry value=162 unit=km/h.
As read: value=137.5 unit=km/h
